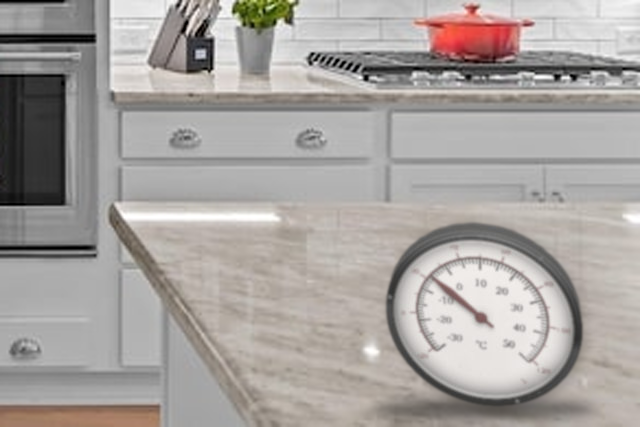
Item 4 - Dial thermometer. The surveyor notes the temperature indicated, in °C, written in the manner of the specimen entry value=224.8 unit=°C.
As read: value=-5 unit=°C
